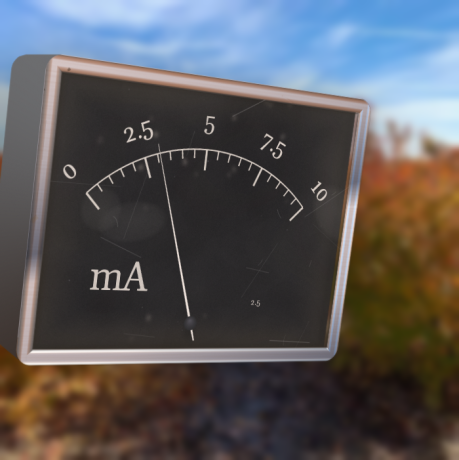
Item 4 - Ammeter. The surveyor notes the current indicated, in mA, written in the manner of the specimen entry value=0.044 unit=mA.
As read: value=3 unit=mA
